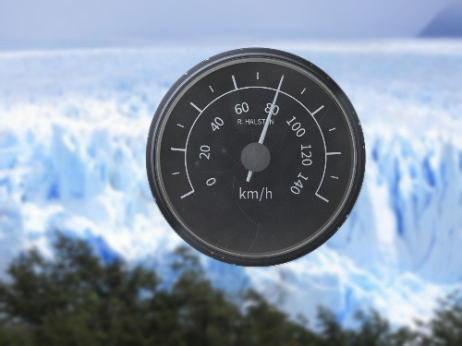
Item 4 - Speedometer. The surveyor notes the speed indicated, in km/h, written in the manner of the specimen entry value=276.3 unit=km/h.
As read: value=80 unit=km/h
